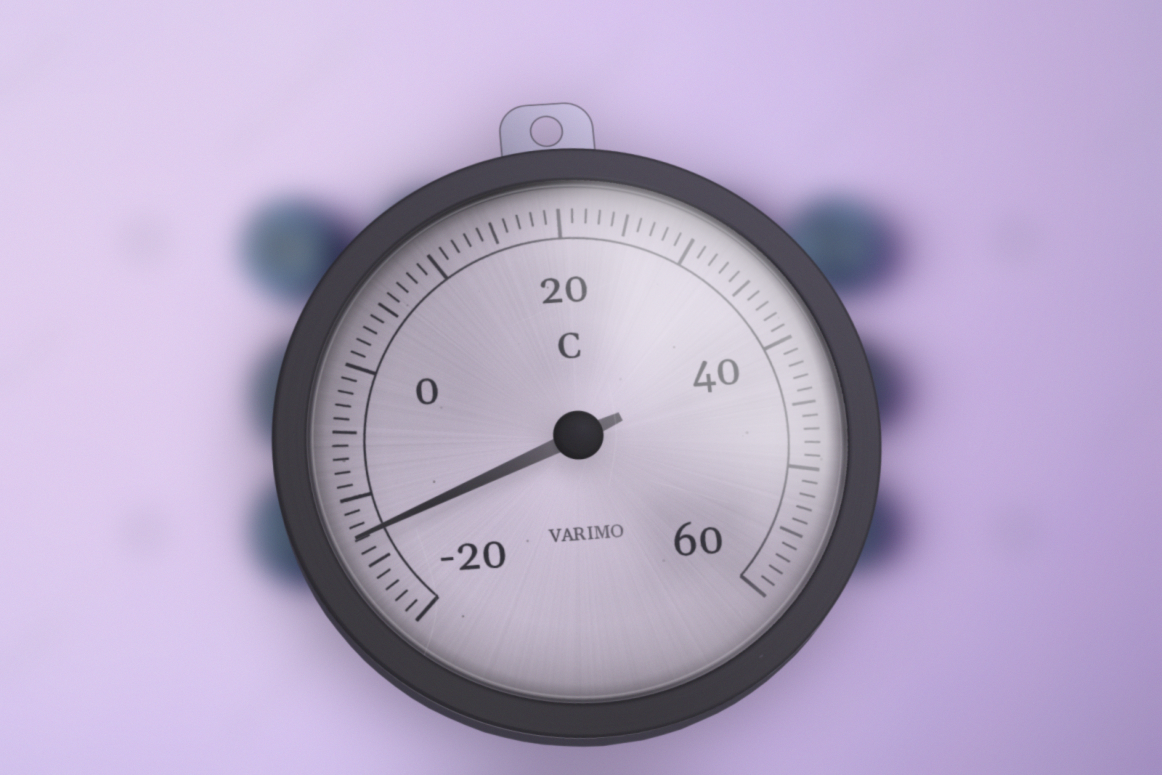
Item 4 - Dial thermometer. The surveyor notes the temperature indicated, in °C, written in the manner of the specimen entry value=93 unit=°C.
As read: value=-13 unit=°C
